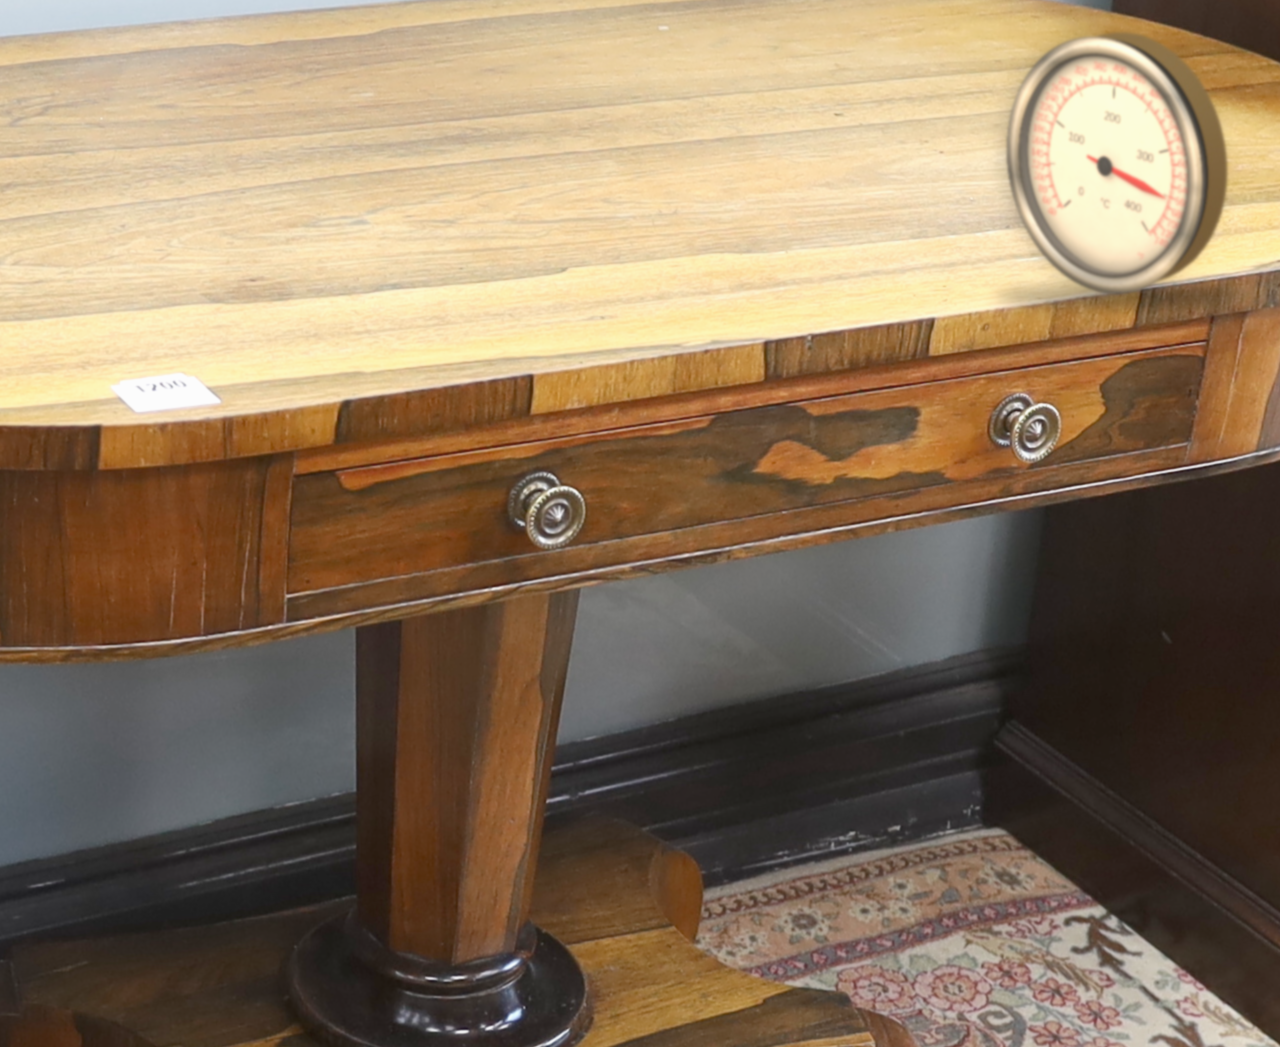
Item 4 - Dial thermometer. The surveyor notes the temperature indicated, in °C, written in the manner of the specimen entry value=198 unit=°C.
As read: value=350 unit=°C
